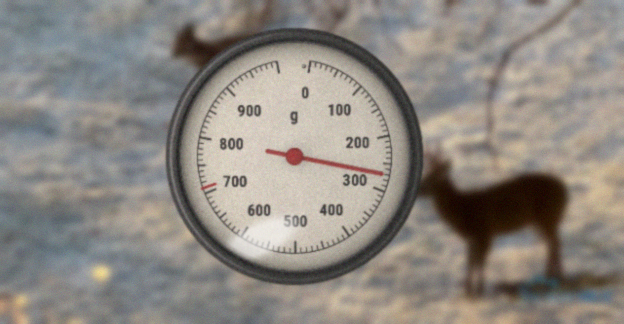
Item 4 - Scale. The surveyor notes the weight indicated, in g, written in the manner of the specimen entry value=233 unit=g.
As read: value=270 unit=g
